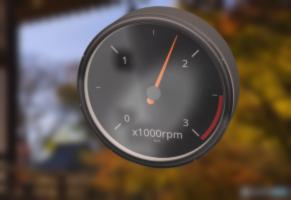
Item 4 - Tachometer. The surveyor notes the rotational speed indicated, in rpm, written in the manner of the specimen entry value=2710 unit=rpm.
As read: value=1750 unit=rpm
